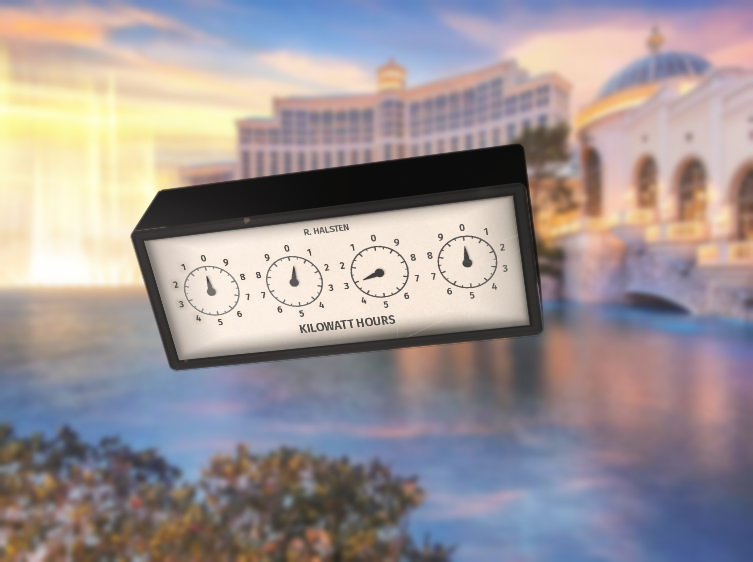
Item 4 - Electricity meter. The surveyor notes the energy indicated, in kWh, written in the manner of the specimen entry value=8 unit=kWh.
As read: value=30 unit=kWh
